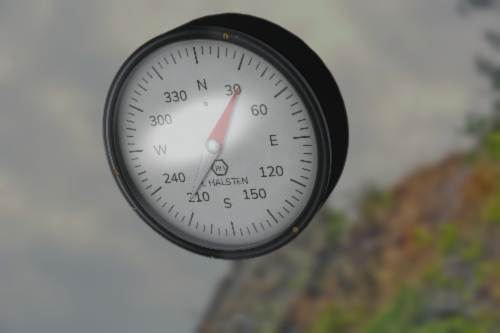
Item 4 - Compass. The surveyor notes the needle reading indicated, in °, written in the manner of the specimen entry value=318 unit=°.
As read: value=35 unit=°
